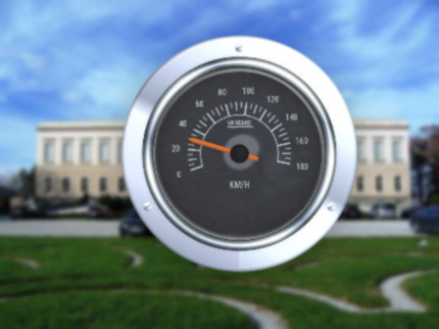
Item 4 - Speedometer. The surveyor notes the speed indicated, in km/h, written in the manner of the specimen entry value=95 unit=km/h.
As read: value=30 unit=km/h
